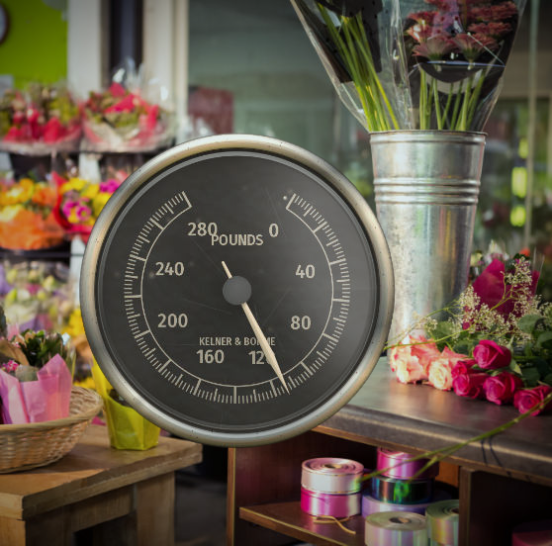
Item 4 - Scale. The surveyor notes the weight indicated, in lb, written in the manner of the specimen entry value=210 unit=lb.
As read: value=114 unit=lb
